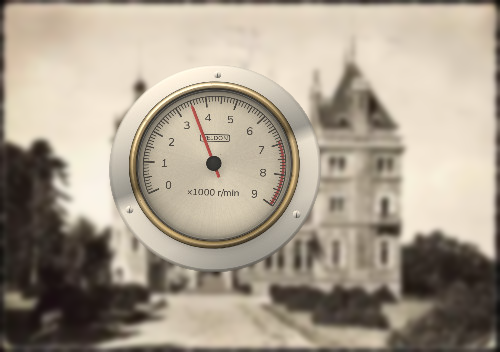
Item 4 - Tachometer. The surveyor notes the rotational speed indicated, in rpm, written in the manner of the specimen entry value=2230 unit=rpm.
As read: value=3500 unit=rpm
